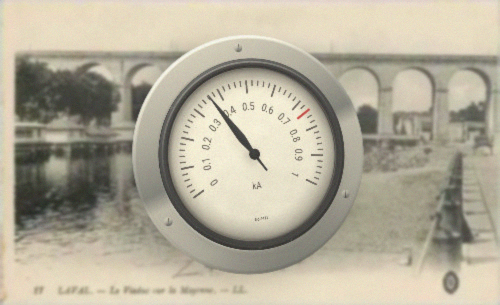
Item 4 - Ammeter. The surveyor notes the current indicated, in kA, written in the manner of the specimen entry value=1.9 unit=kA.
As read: value=0.36 unit=kA
